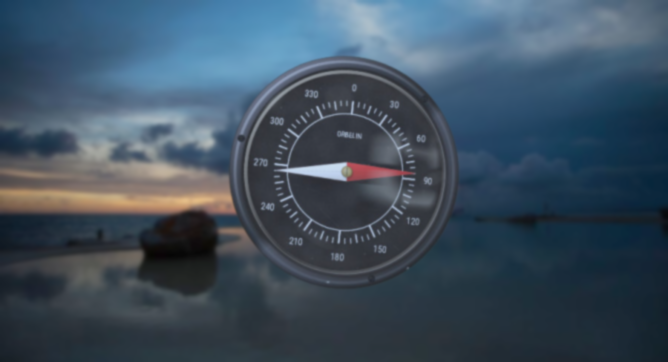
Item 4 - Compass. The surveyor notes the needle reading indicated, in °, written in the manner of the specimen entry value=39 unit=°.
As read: value=85 unit=°
